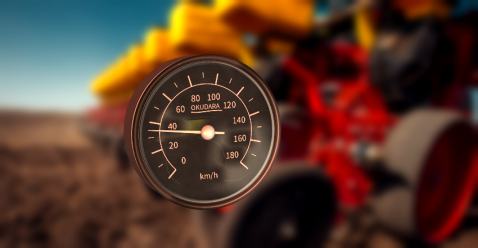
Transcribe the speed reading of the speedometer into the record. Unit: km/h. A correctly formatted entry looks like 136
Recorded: 35
